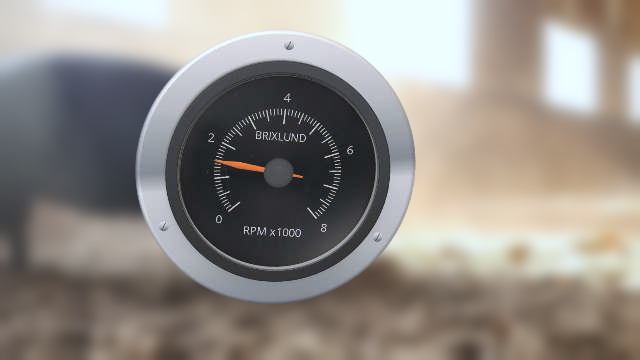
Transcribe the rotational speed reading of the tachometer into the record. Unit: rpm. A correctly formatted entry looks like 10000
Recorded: 1500
